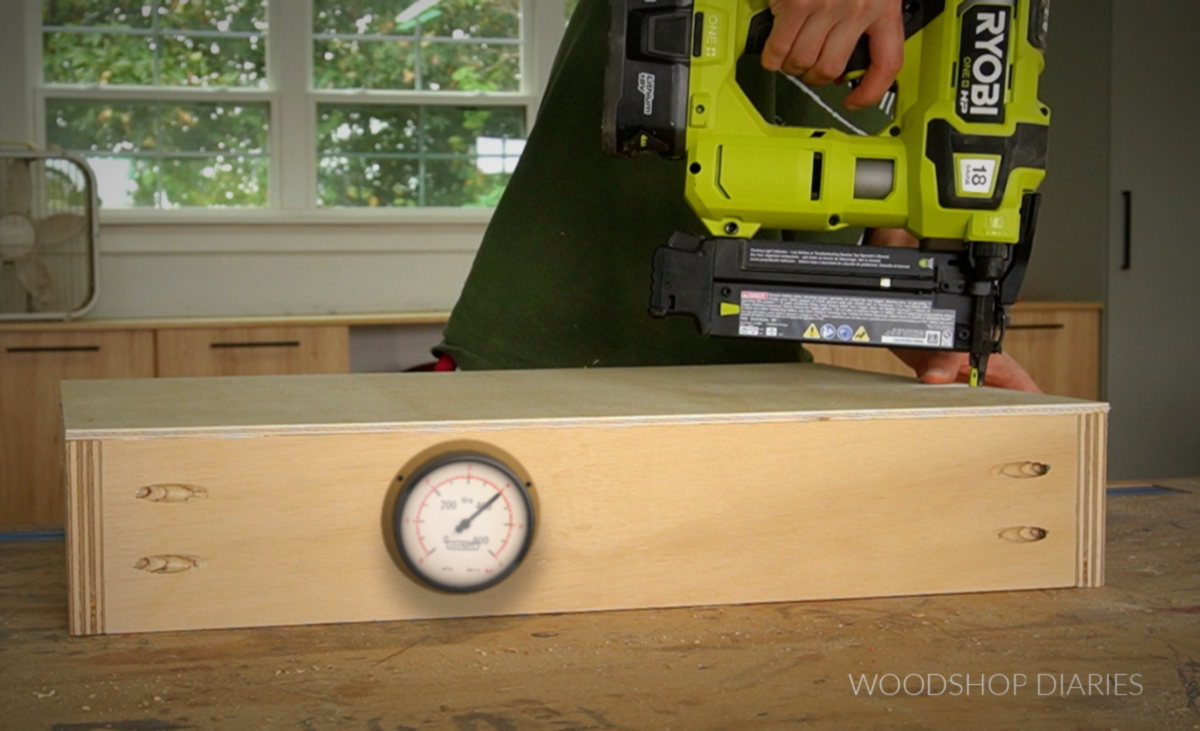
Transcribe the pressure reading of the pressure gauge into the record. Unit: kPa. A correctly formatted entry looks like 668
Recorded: 400
